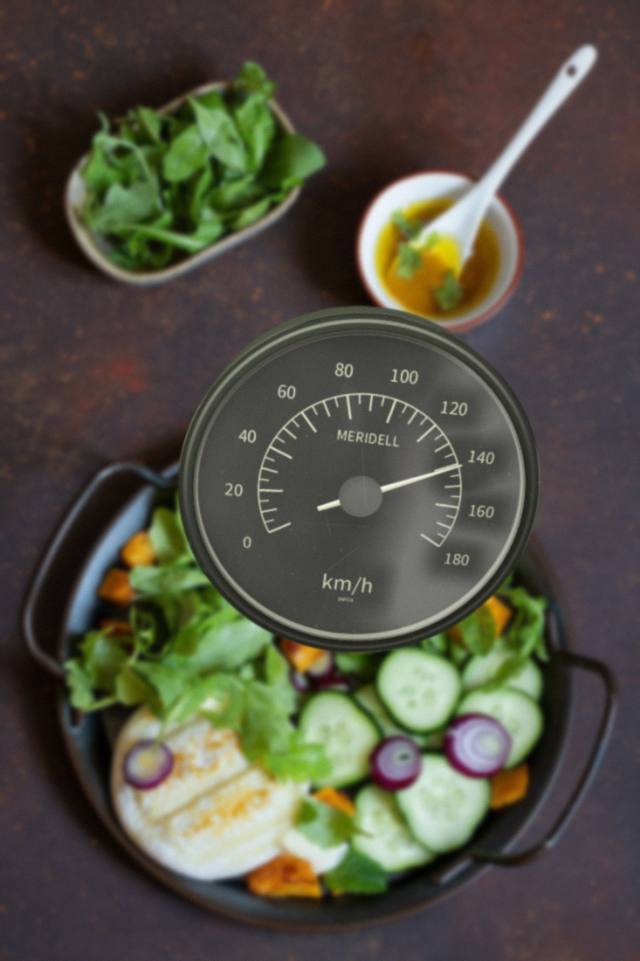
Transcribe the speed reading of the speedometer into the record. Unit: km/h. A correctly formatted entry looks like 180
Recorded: 140
